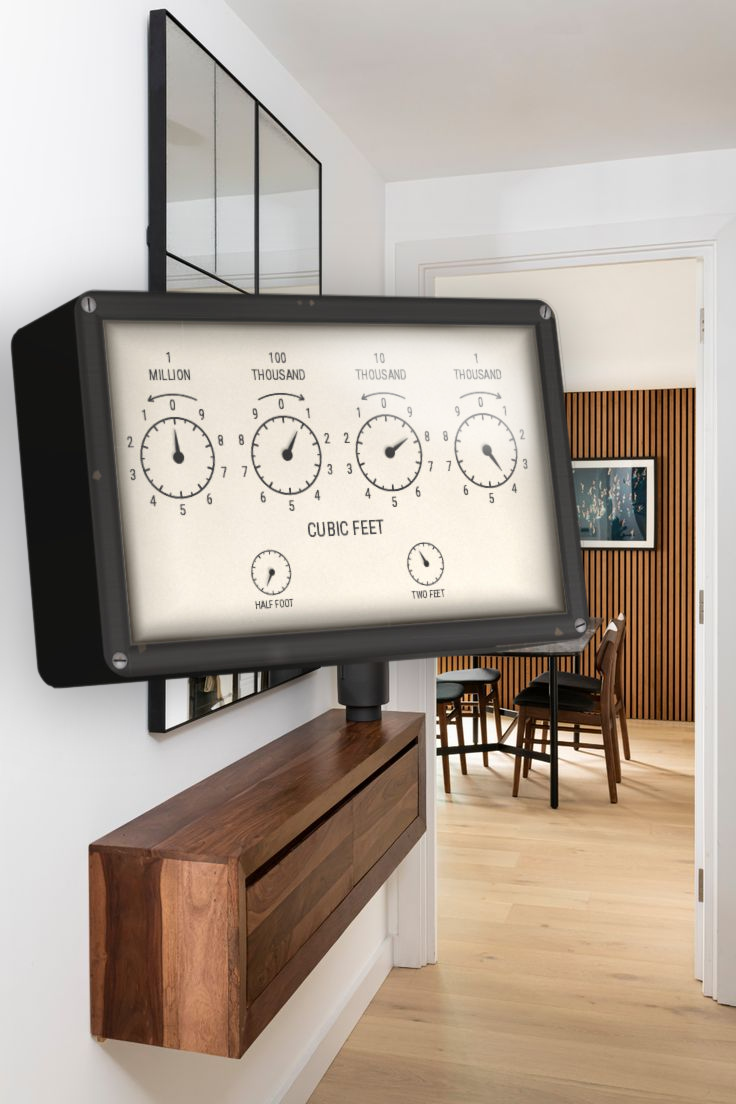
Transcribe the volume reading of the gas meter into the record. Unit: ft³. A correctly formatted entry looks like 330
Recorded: 8400
